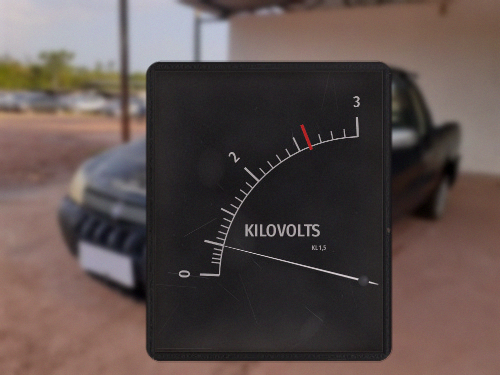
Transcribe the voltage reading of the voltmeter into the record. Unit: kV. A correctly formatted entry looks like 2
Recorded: 1
